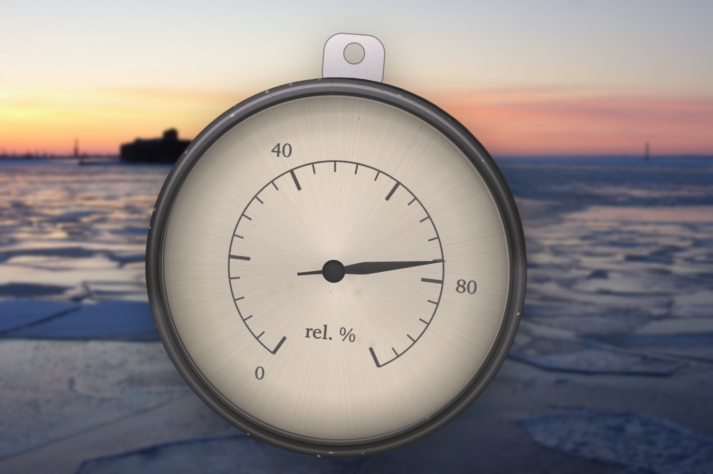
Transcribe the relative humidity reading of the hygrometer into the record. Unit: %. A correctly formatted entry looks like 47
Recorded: 76
